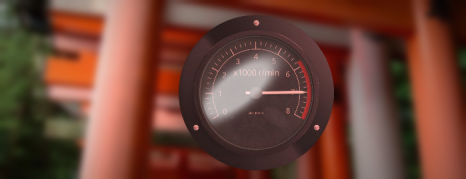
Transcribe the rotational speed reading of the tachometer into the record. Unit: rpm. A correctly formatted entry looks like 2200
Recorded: 7000
